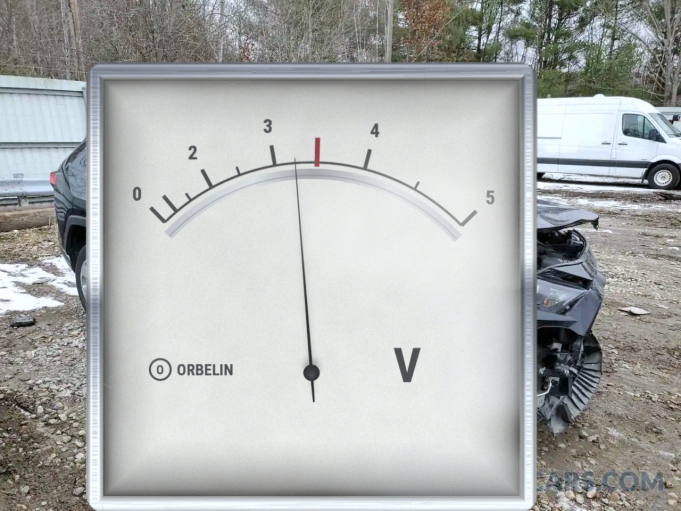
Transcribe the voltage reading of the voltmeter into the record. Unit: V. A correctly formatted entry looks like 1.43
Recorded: 3.25
